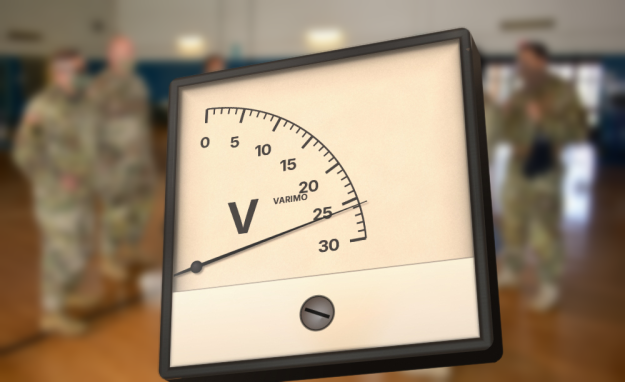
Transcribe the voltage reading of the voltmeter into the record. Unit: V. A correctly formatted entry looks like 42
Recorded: 26
